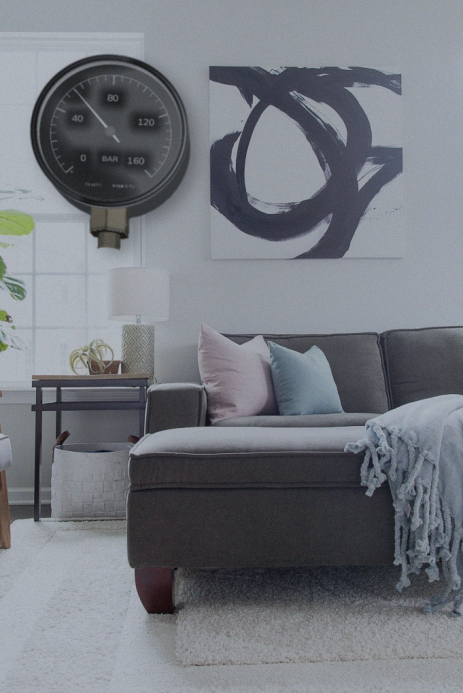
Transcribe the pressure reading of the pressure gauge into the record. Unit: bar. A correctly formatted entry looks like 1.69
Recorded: 55
